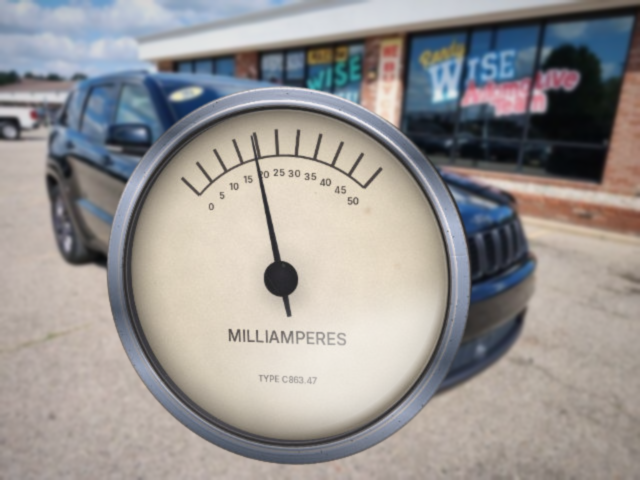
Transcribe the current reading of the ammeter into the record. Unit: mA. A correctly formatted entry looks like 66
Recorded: 20
